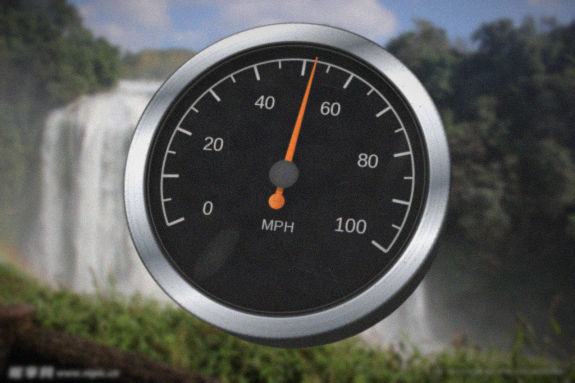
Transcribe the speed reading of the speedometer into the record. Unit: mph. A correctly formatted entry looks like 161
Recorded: 52.5
